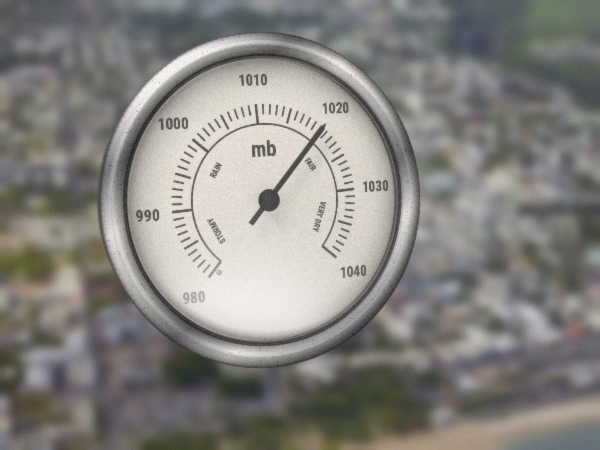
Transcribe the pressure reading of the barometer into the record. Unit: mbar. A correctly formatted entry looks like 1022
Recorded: 1020
